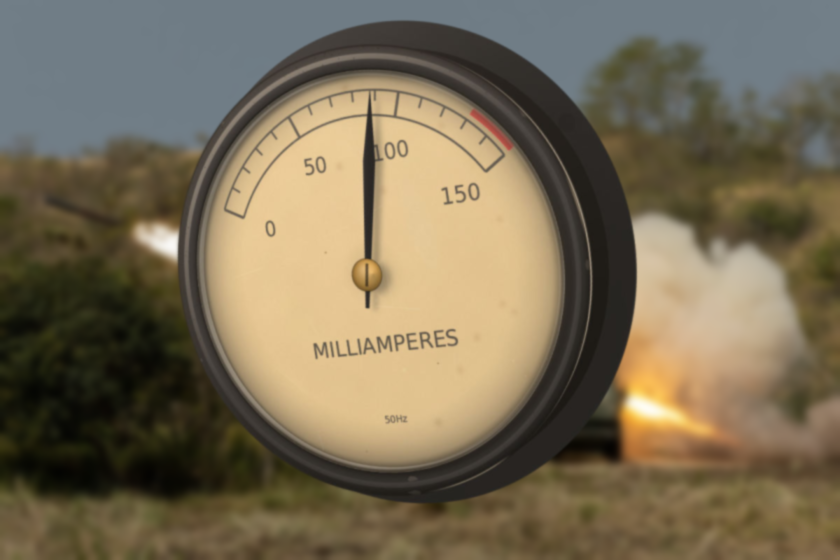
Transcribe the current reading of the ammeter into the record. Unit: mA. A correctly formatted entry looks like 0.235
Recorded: 90
